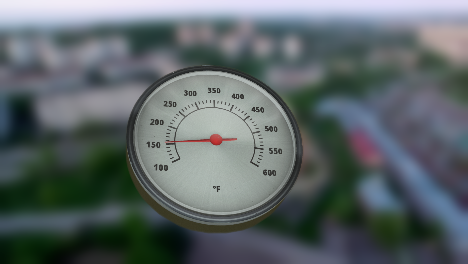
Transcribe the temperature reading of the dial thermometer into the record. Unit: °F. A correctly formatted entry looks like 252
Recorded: 150
